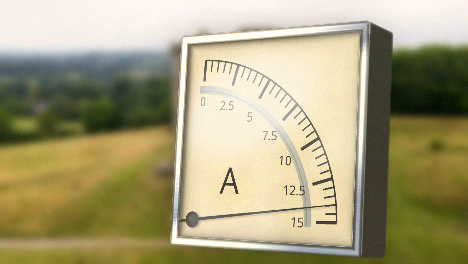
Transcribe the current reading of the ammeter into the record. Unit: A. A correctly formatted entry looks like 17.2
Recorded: 14
